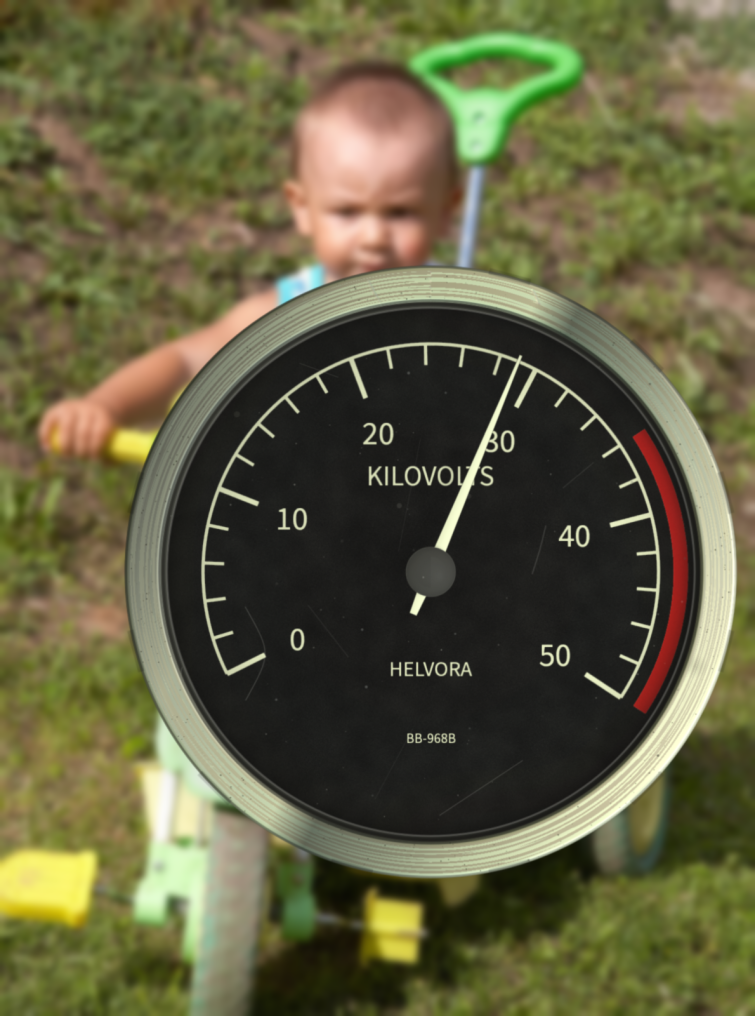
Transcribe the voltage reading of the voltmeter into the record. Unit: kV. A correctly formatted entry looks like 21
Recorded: 29
